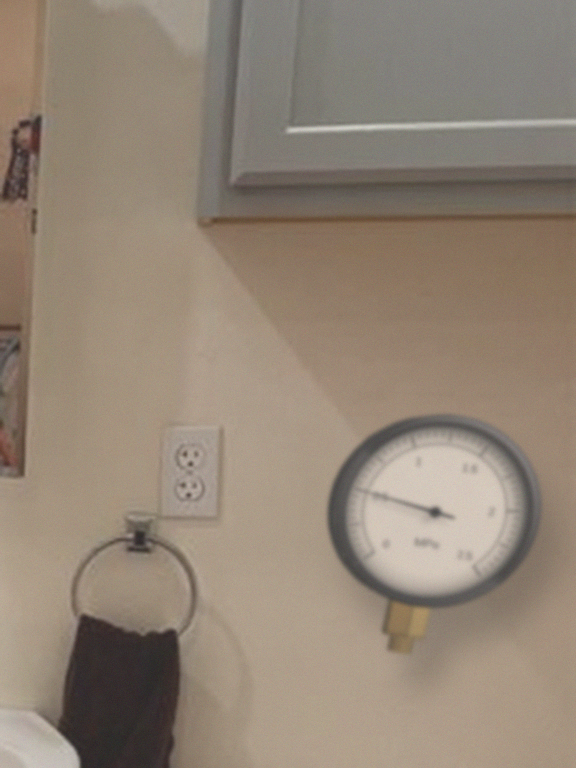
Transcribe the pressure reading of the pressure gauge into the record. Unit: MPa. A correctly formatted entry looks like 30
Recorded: 0.5
